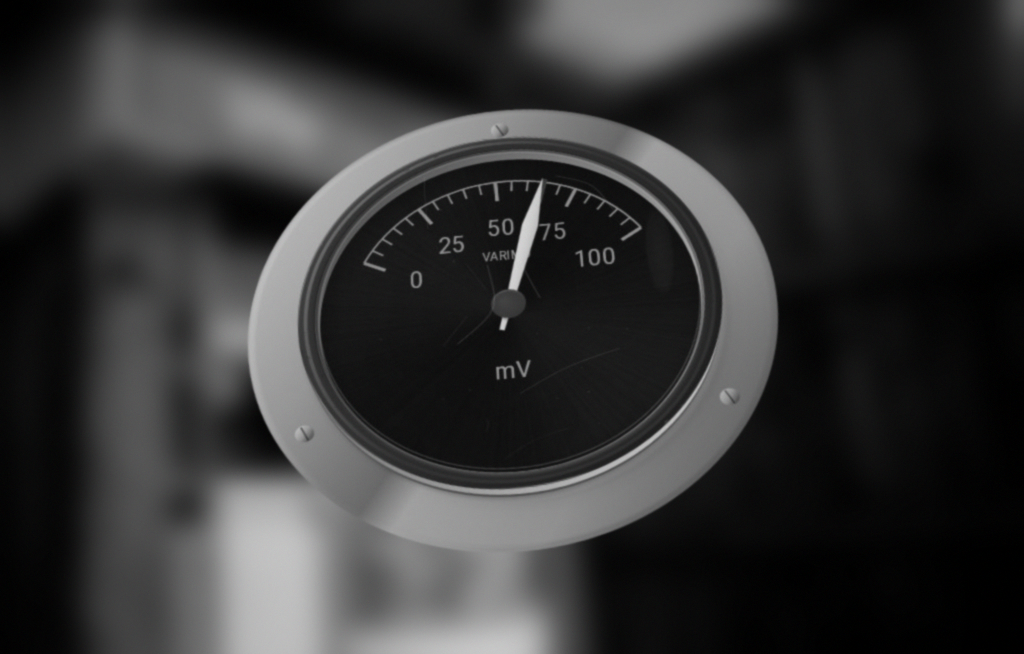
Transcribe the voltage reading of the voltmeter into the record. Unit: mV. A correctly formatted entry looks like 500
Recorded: 65
